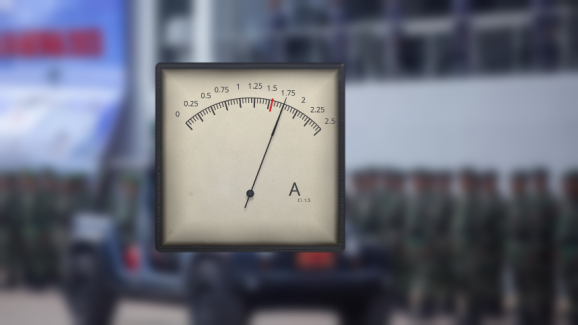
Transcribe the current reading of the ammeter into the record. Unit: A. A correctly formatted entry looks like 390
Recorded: 1.75
